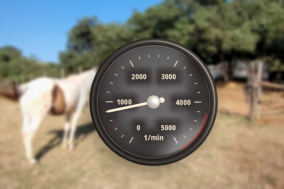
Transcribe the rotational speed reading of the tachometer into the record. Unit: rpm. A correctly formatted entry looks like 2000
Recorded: 800
